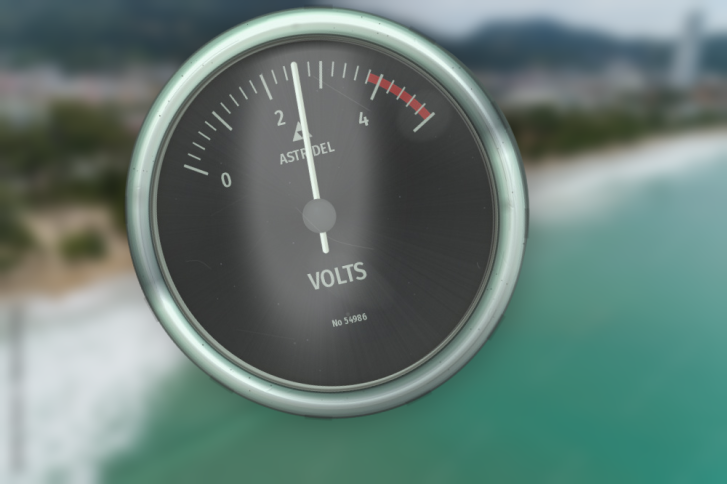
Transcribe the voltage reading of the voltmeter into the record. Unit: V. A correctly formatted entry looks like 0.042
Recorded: 2.6
